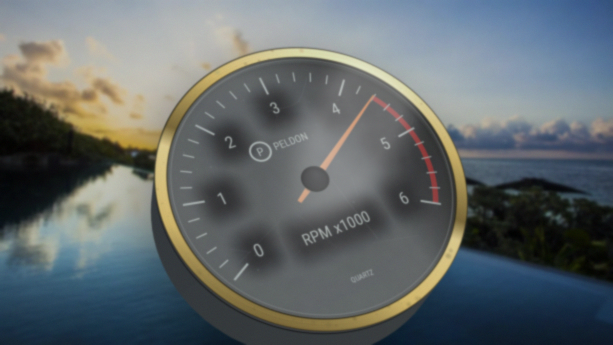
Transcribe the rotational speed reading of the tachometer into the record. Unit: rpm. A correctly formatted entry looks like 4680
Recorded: 4400
